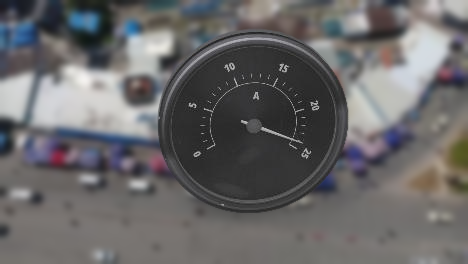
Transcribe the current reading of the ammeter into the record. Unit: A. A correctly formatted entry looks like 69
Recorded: 24
